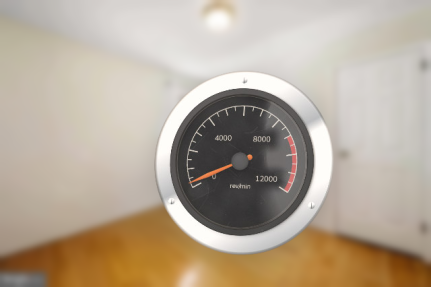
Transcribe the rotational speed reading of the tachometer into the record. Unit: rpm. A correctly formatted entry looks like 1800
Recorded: 250
